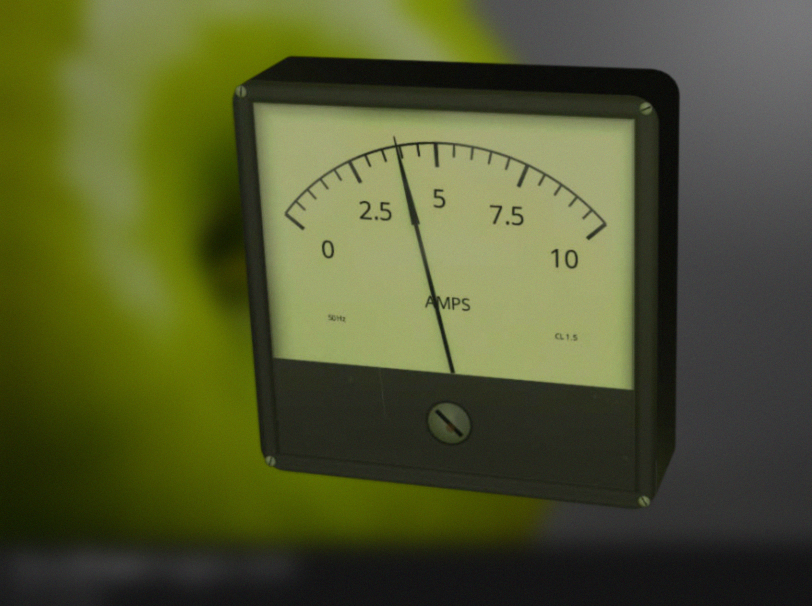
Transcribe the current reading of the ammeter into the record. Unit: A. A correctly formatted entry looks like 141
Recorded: 4
